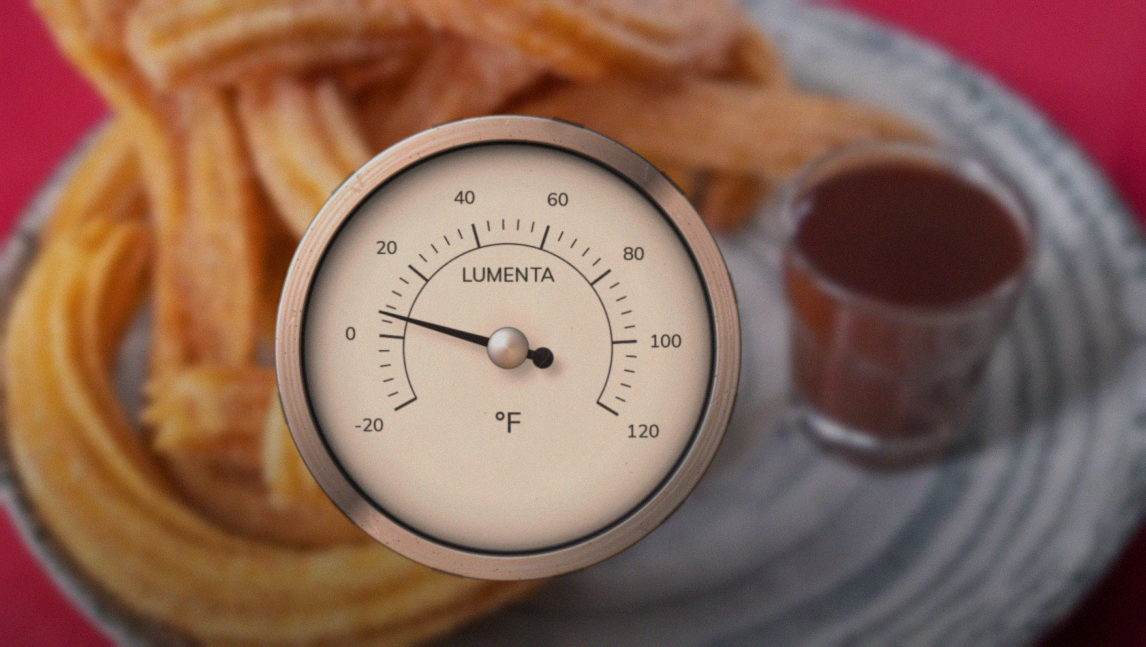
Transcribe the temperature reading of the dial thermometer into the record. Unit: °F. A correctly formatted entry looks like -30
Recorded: 6
